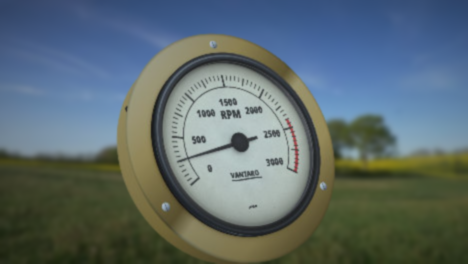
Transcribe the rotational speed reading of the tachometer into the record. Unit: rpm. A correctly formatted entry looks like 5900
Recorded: 250
